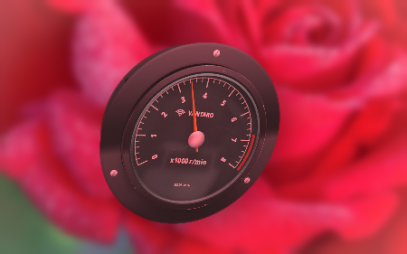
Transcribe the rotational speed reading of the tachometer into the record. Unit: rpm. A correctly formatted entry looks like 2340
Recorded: 3400
